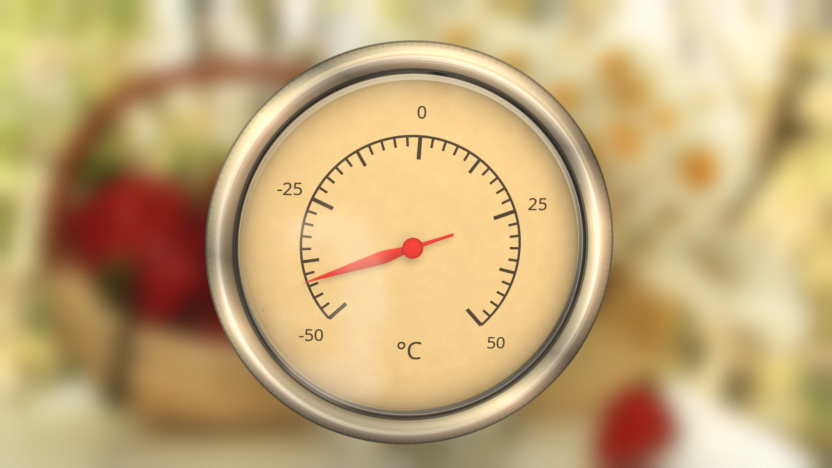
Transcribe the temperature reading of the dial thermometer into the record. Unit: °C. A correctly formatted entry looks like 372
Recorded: -41.25
